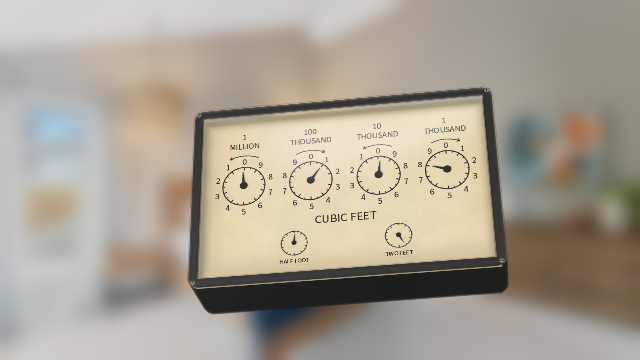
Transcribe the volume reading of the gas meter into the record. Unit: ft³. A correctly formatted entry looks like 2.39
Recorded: 9800
